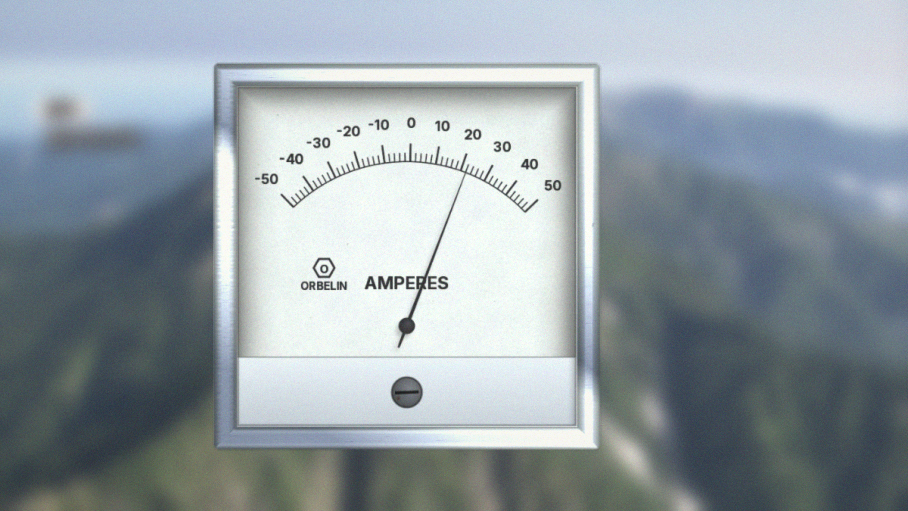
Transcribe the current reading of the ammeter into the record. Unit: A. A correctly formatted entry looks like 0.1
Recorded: 22
